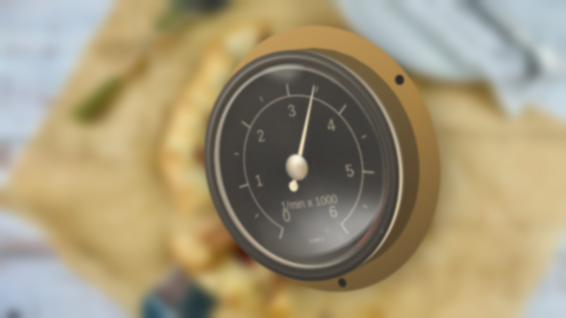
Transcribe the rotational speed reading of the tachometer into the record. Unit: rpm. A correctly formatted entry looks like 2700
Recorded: 3500
